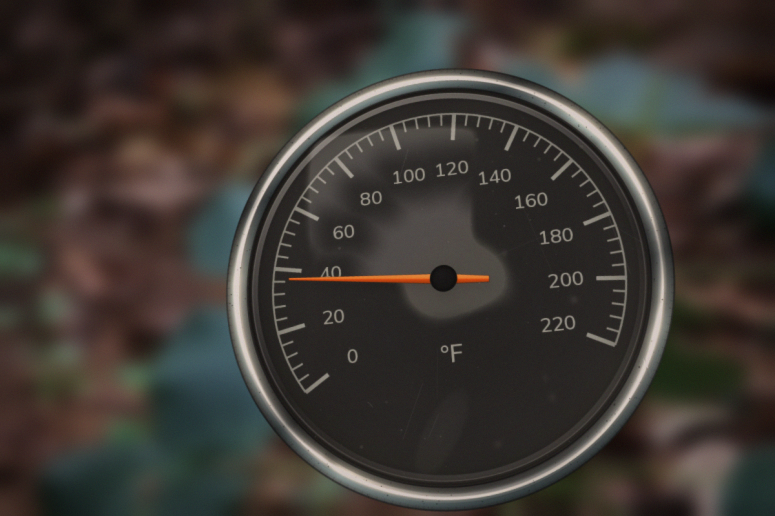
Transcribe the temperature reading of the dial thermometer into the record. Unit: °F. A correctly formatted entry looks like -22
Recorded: 36
